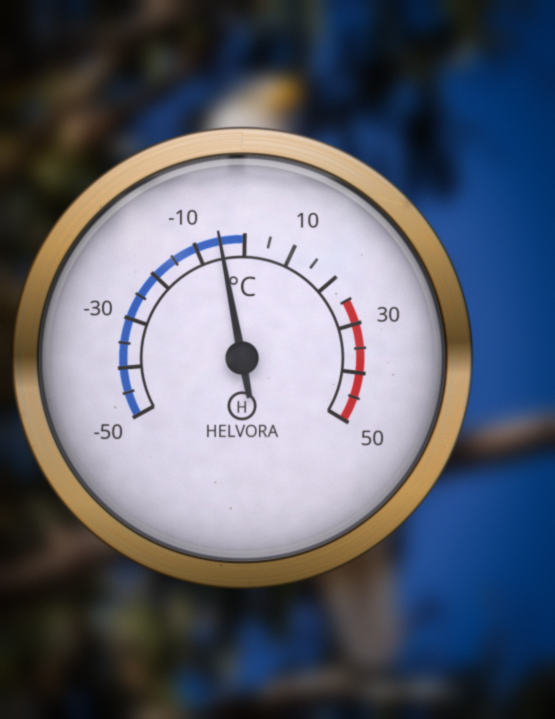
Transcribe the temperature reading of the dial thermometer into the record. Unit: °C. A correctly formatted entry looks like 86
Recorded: -5
